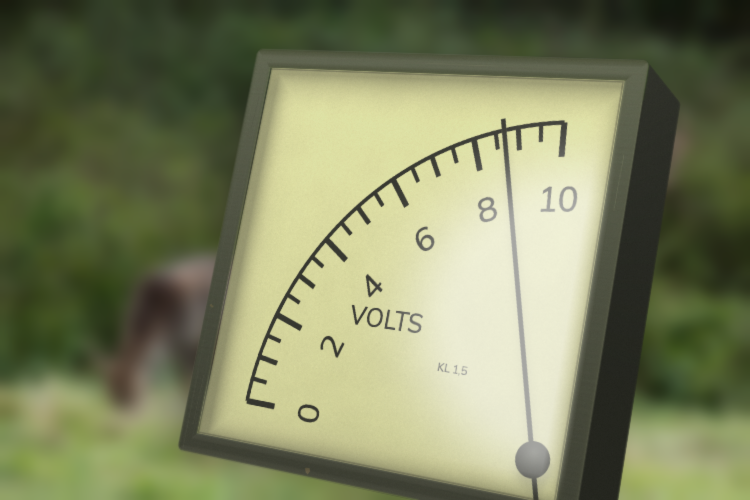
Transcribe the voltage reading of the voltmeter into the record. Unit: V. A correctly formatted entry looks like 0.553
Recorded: 8.75
